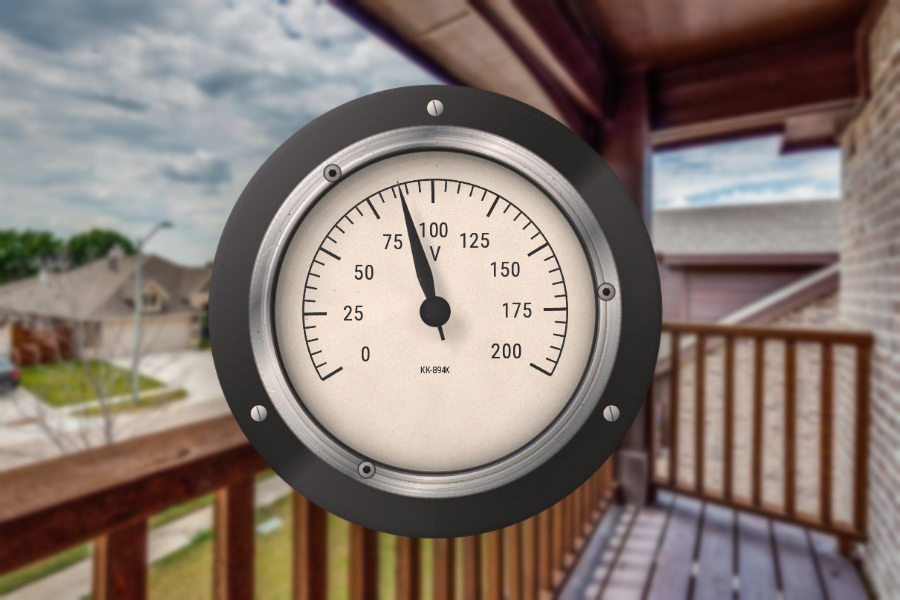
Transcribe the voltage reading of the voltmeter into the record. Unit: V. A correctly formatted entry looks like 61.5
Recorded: 87.5
